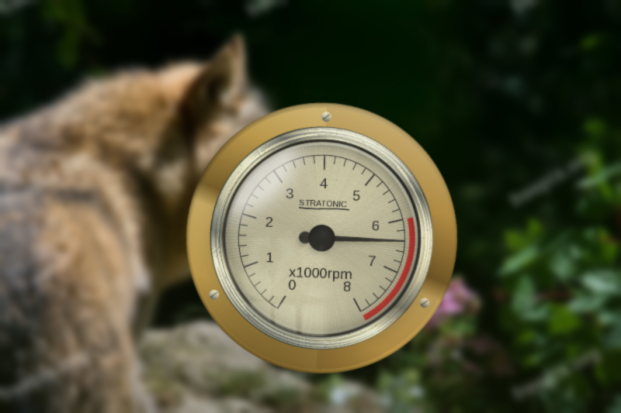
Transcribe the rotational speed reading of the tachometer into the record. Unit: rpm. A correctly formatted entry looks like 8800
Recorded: 6400
